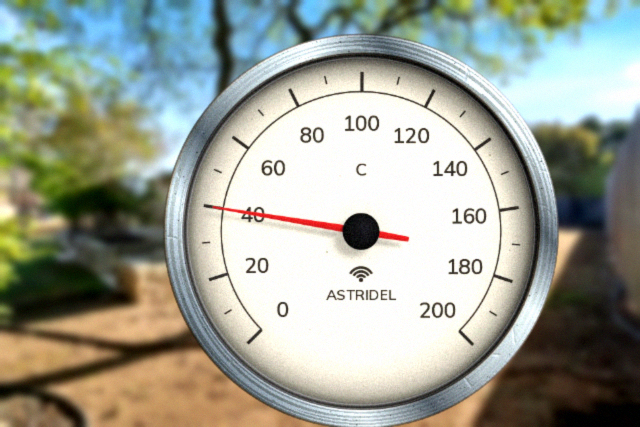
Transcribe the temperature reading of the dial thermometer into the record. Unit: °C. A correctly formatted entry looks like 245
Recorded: 40
